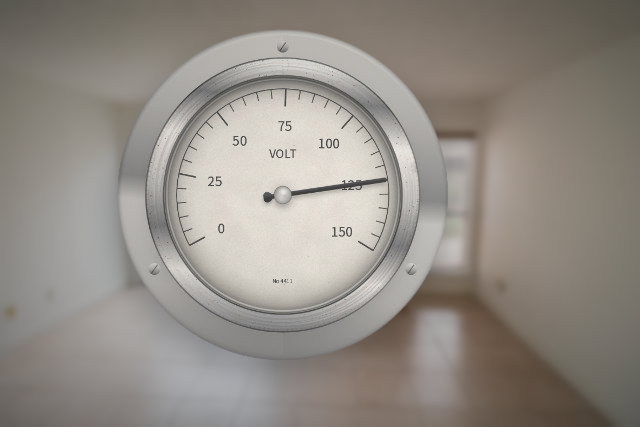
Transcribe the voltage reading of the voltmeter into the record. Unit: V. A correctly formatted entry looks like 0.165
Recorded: 125
